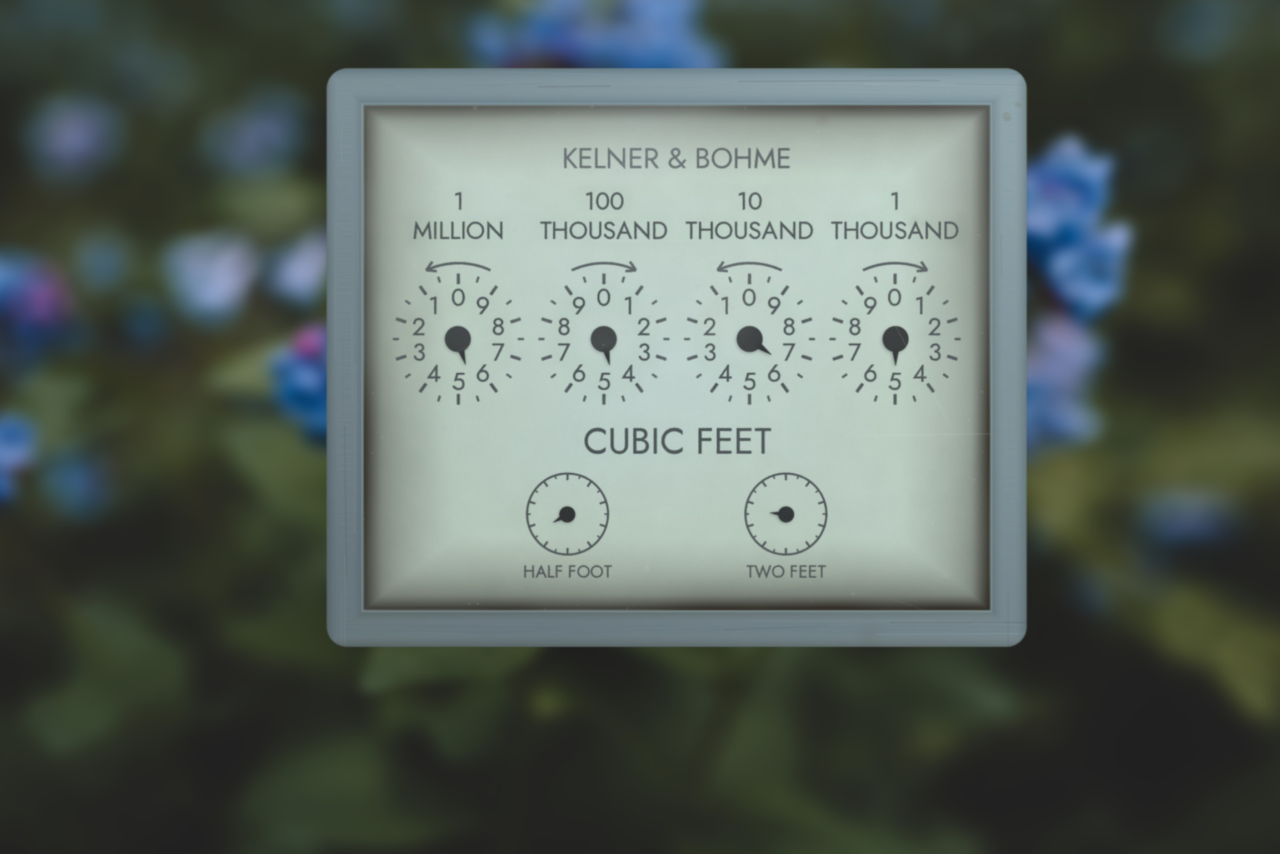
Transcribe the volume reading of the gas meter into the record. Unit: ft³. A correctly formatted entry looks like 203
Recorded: 546500
